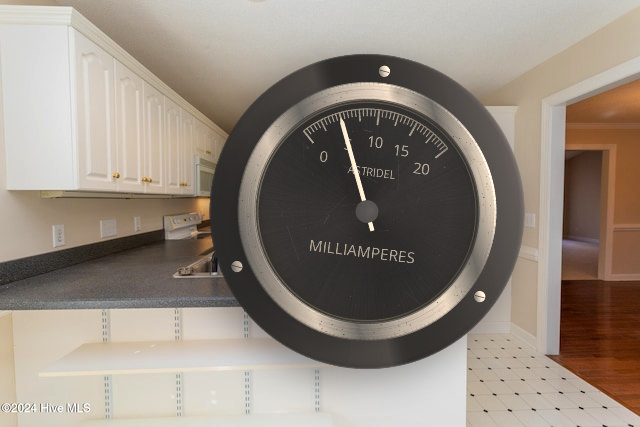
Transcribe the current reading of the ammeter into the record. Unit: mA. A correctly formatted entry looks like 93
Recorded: 5
